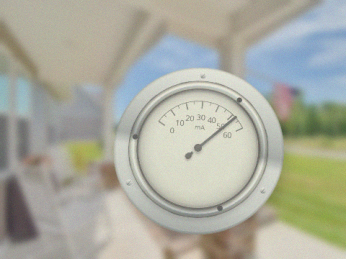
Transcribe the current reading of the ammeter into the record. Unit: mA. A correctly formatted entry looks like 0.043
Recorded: 52.5
